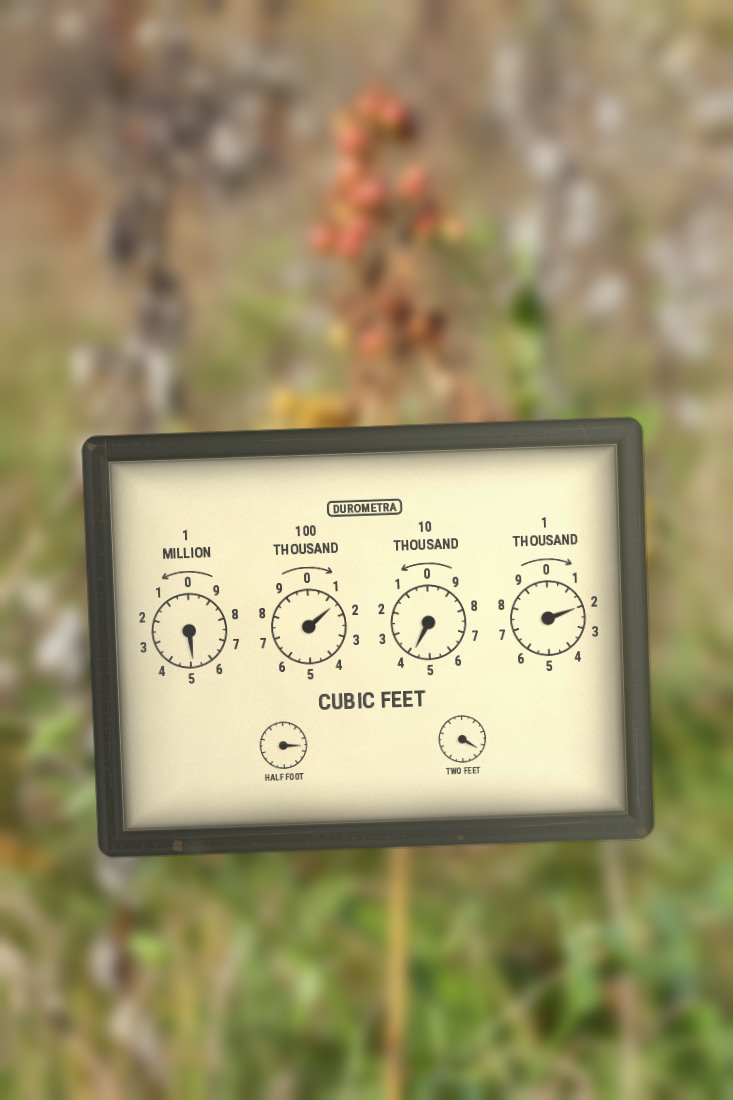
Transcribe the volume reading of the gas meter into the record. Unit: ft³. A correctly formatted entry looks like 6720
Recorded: 514200
